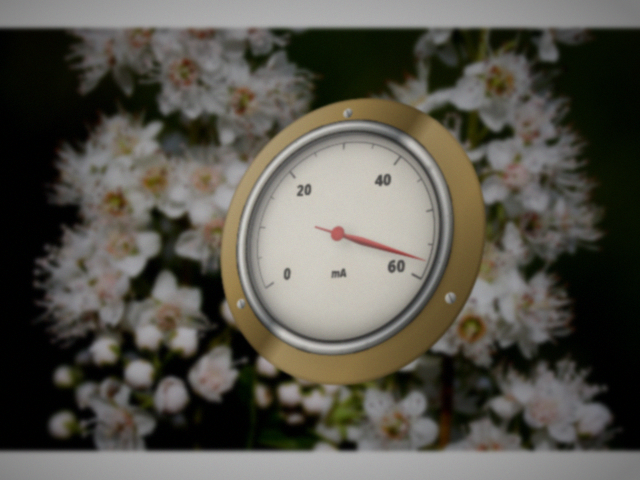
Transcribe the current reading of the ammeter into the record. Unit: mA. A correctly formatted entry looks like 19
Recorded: 57.5
